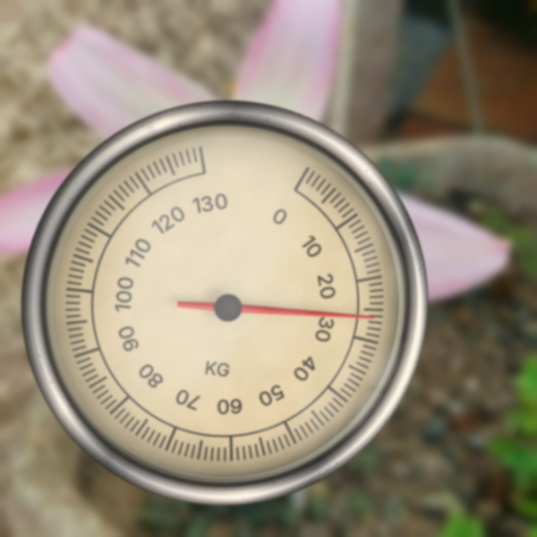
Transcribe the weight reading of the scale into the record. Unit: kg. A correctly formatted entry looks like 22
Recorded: 26
